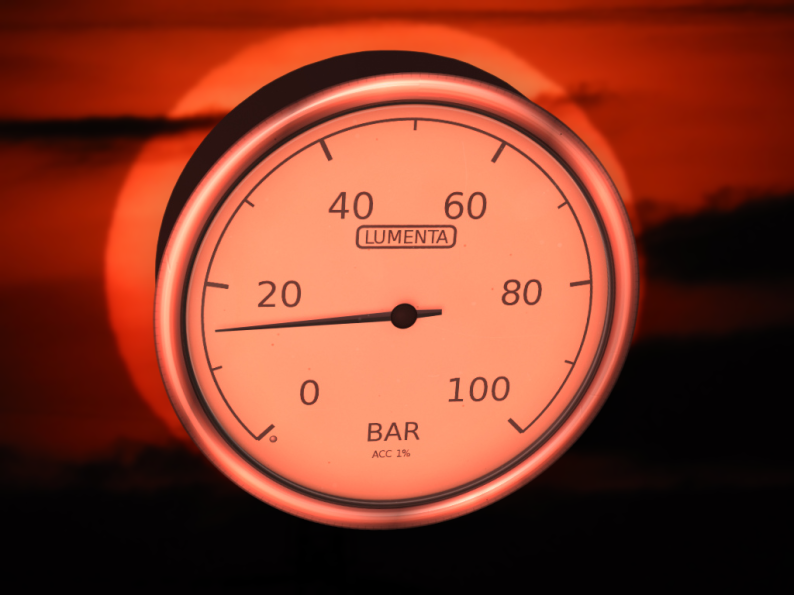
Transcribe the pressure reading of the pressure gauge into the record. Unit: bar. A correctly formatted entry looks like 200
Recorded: 15
